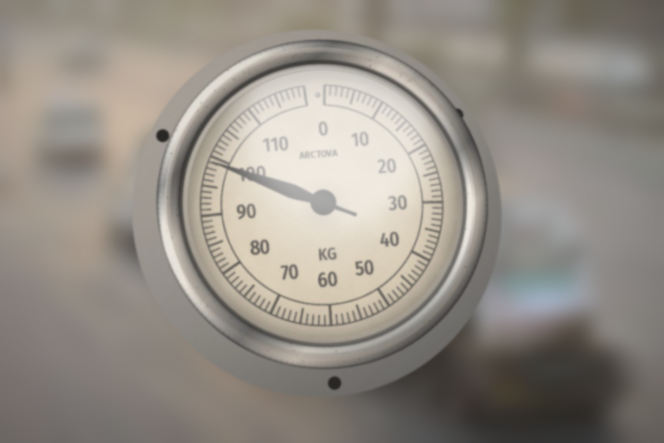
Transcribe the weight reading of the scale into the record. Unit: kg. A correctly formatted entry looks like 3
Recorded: 99
